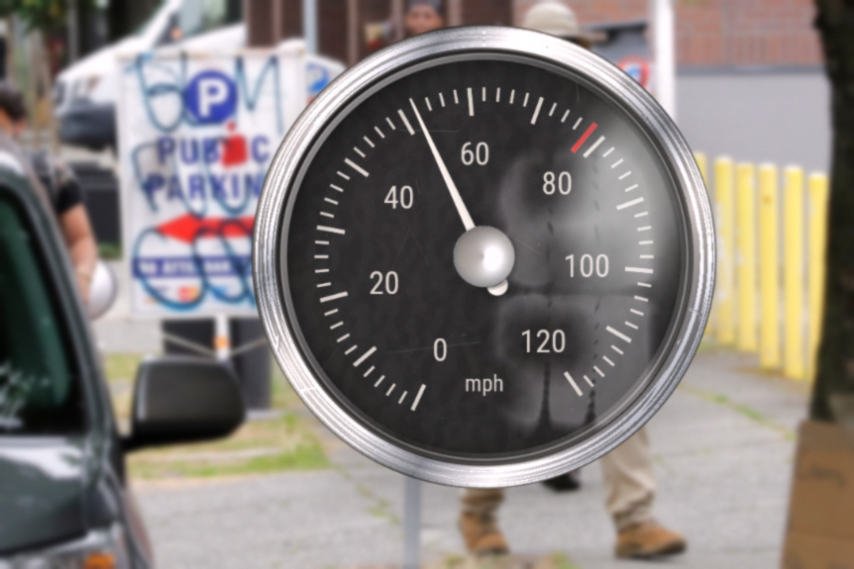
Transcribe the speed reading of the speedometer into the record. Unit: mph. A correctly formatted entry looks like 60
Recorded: 52
